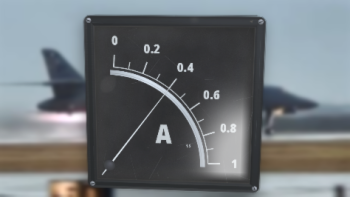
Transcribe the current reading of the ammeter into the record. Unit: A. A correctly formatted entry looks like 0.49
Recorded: 0.4
